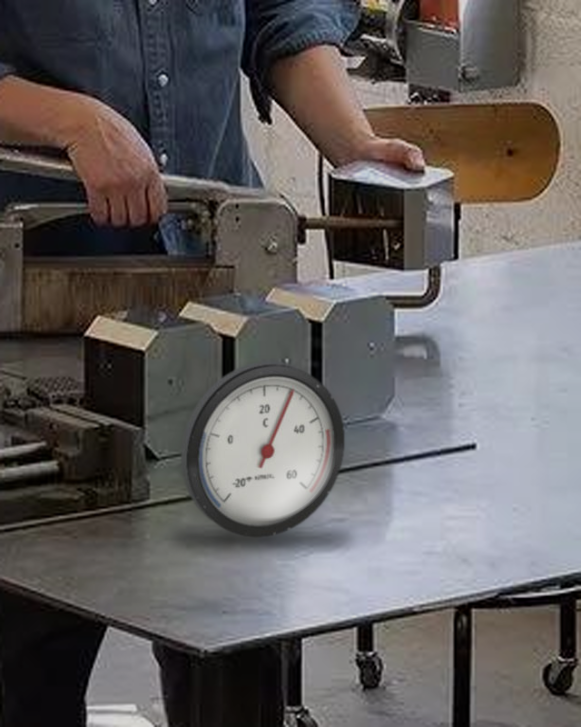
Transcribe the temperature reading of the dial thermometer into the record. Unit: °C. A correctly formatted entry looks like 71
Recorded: 28
